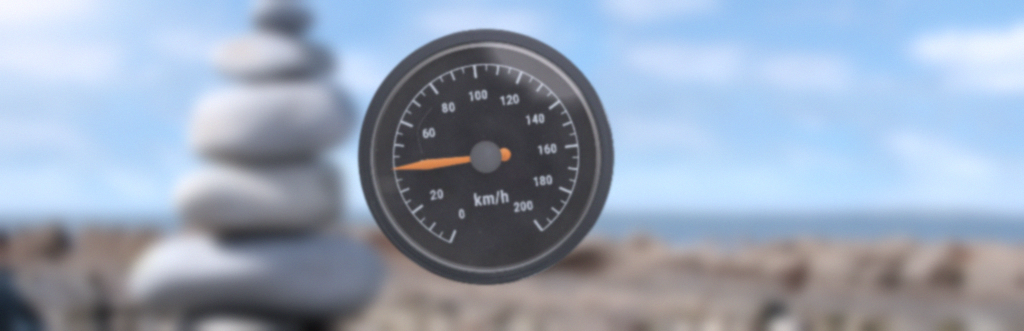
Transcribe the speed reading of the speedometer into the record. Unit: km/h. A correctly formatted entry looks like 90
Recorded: 40
